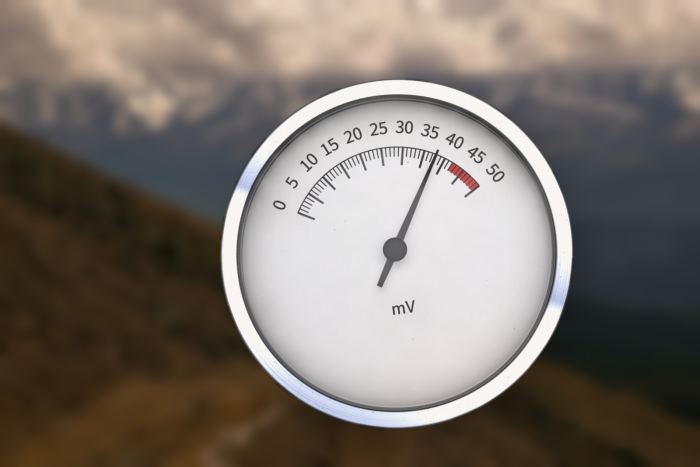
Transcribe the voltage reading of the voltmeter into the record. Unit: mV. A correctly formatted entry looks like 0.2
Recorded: 38
